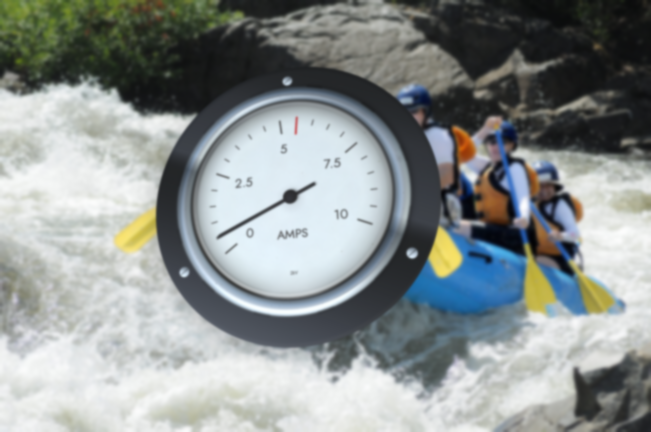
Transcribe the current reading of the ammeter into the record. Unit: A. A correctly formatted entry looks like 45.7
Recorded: 0.5
